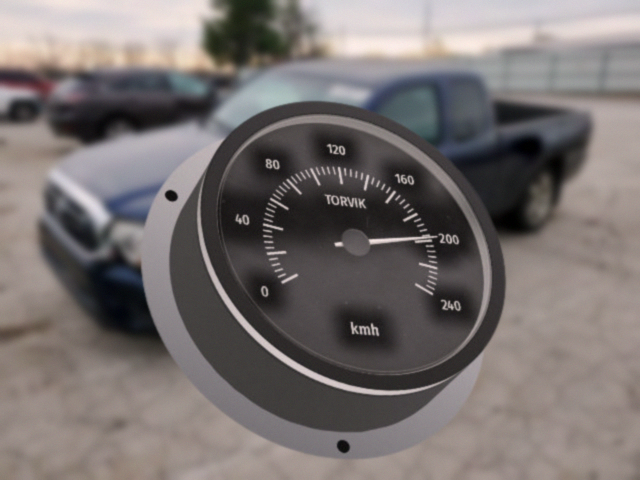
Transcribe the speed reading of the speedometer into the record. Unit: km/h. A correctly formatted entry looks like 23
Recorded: 200
